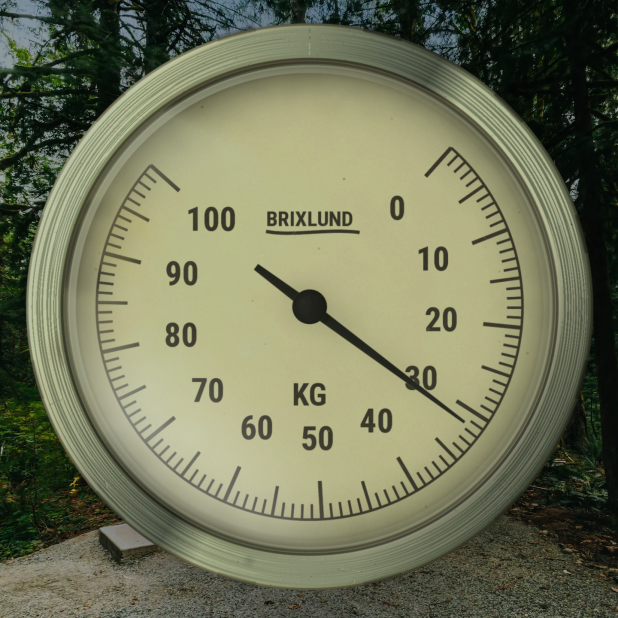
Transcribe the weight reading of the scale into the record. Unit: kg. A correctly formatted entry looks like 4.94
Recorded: 31.5
